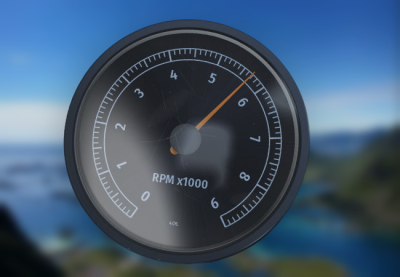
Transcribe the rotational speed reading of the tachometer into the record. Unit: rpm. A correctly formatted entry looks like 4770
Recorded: 5700
